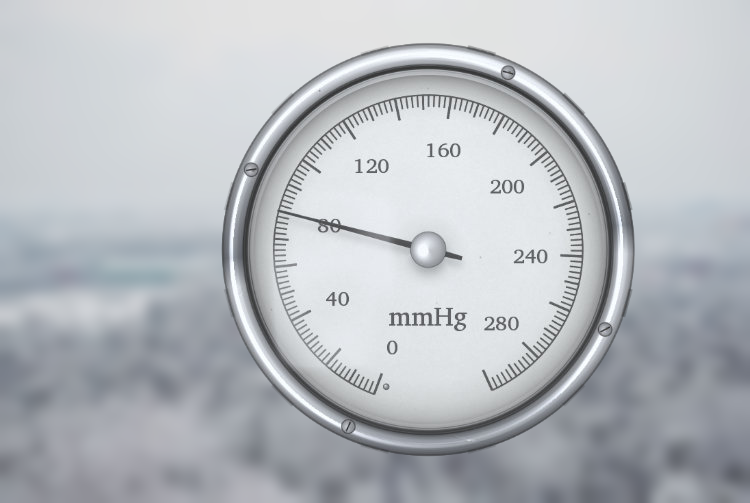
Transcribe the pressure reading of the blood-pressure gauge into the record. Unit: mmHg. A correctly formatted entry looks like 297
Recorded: 80
